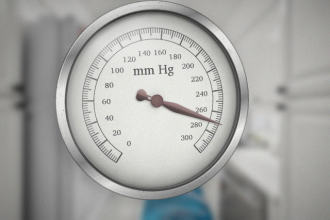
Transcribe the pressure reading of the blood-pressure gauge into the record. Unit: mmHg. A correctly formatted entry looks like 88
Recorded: 270
